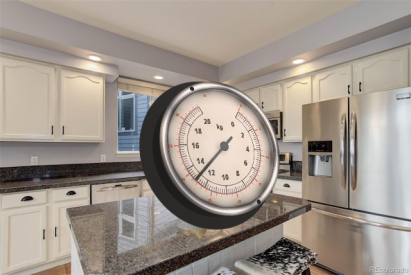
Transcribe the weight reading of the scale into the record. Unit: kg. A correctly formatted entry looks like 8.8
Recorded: 13
